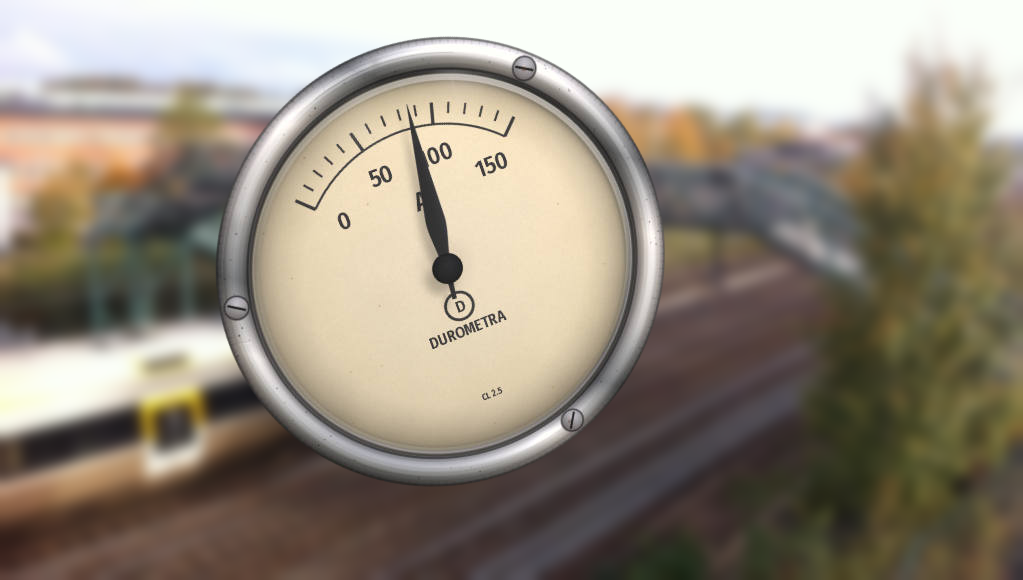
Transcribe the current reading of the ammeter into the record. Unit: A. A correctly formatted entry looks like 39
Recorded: 85
